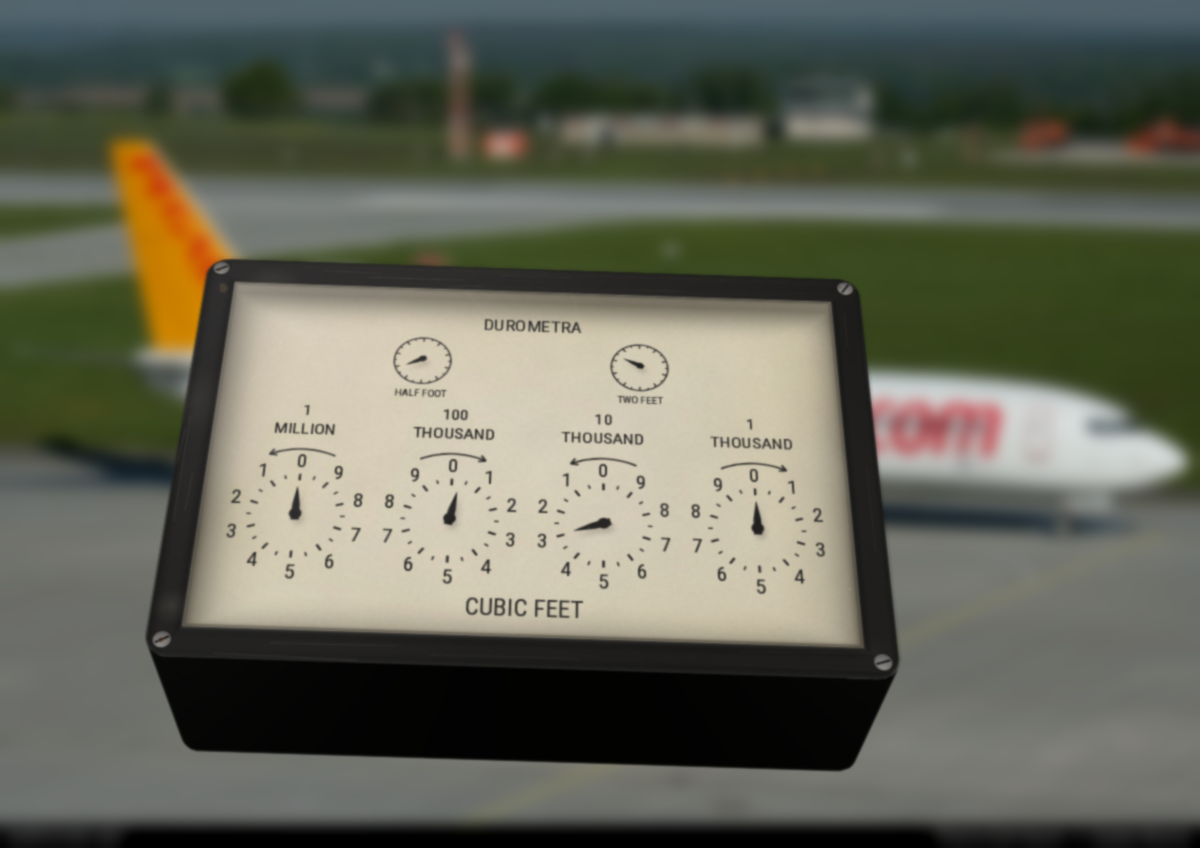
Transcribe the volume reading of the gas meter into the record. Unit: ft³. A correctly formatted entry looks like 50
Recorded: 3000
